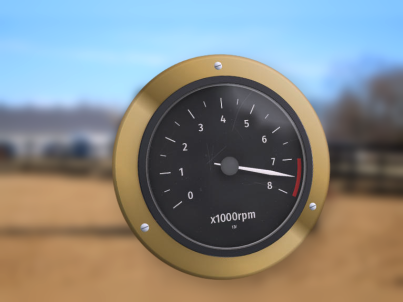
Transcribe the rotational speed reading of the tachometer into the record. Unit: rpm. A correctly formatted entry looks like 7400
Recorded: 7500
